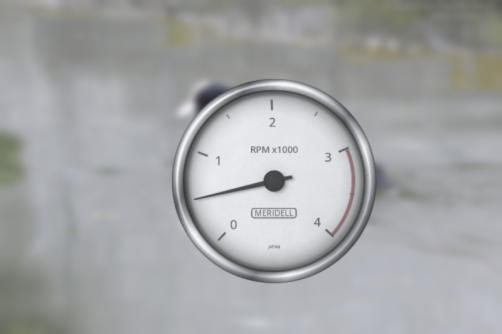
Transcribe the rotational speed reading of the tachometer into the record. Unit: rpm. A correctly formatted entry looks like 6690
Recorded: 500
